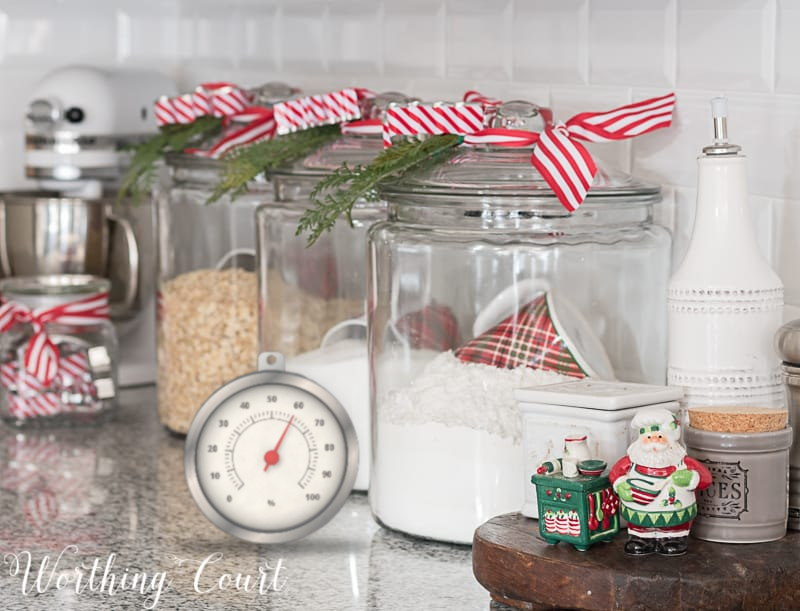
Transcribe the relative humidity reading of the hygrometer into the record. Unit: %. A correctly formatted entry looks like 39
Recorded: 60
